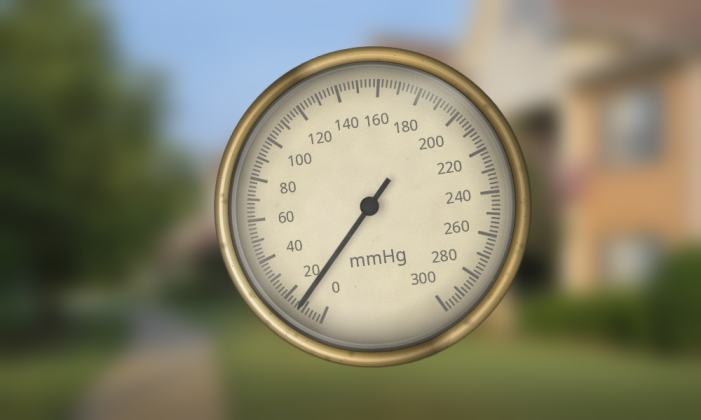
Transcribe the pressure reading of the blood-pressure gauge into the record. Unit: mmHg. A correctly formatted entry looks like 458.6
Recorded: 12
